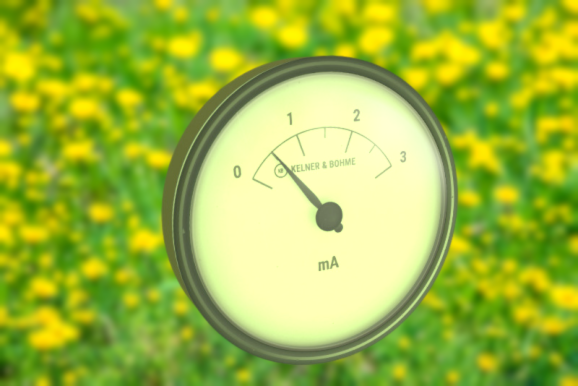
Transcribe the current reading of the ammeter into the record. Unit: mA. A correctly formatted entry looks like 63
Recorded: 0.5
